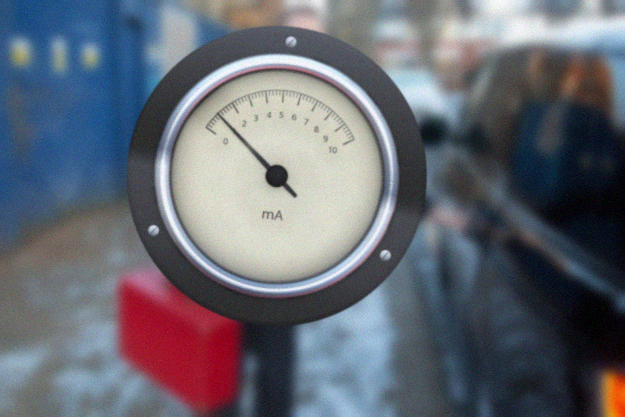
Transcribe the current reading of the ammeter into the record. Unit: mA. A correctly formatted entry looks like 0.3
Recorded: 1
